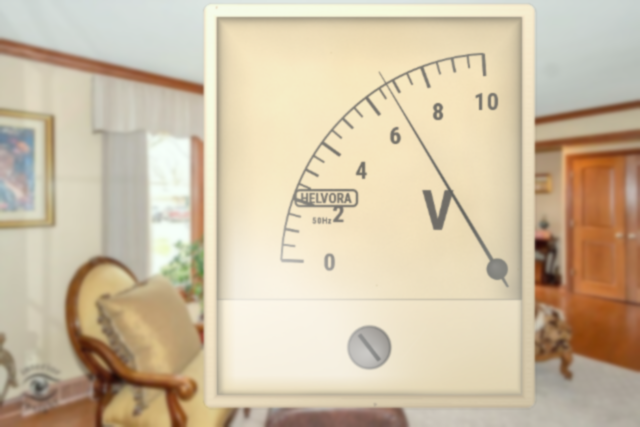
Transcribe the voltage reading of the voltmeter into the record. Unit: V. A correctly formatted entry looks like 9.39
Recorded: 6.75
